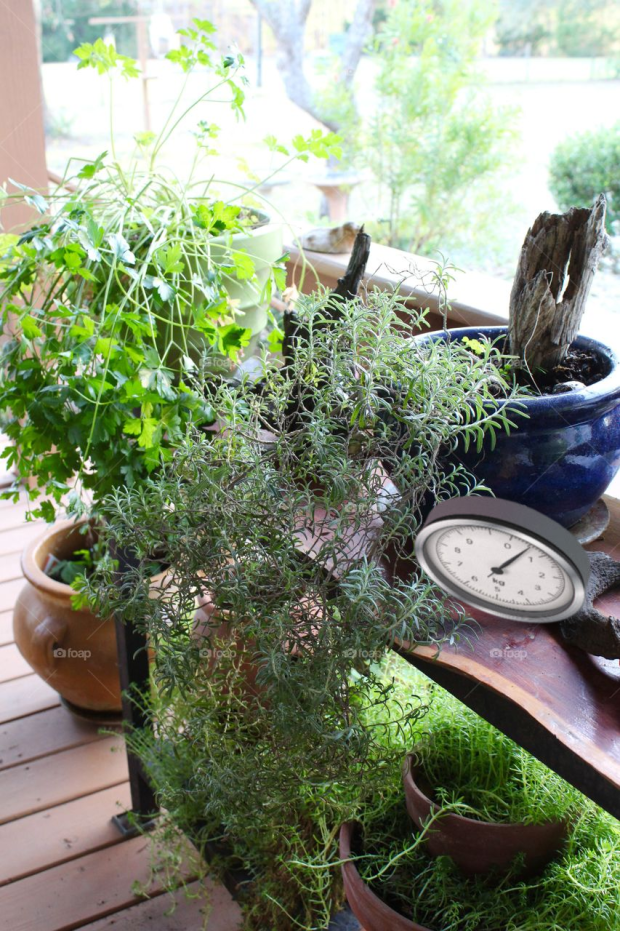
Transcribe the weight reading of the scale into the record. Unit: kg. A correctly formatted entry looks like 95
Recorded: 0.5
